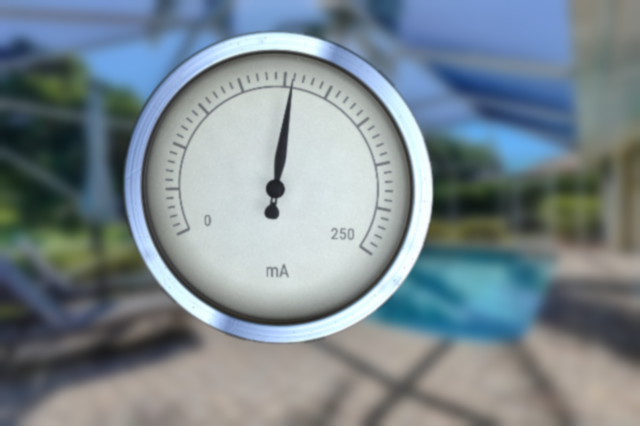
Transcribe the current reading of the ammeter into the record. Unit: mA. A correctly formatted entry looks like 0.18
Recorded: 130
